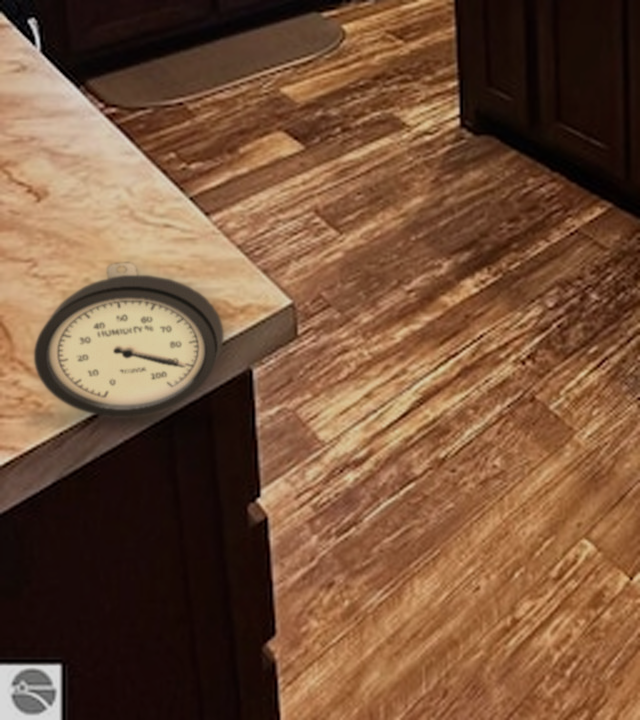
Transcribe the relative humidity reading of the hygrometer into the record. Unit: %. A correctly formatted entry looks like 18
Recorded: 90
